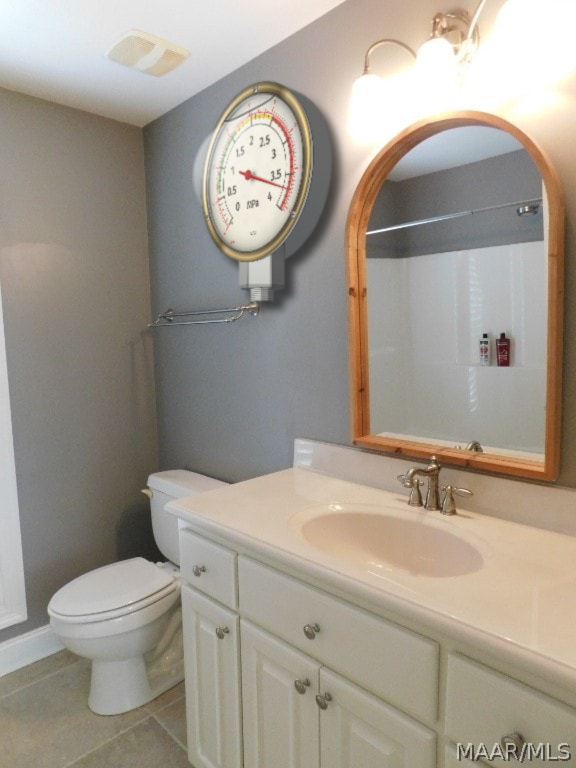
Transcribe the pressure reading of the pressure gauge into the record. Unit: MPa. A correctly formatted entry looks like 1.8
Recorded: 3.7
